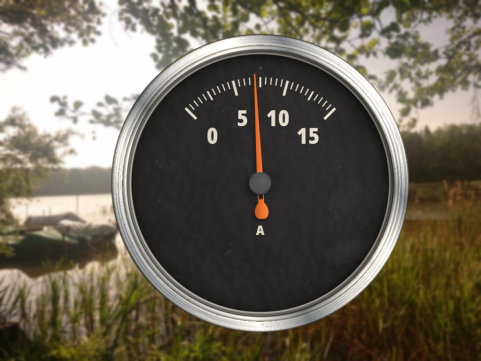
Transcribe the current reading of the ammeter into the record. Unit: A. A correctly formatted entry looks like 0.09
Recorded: 7
